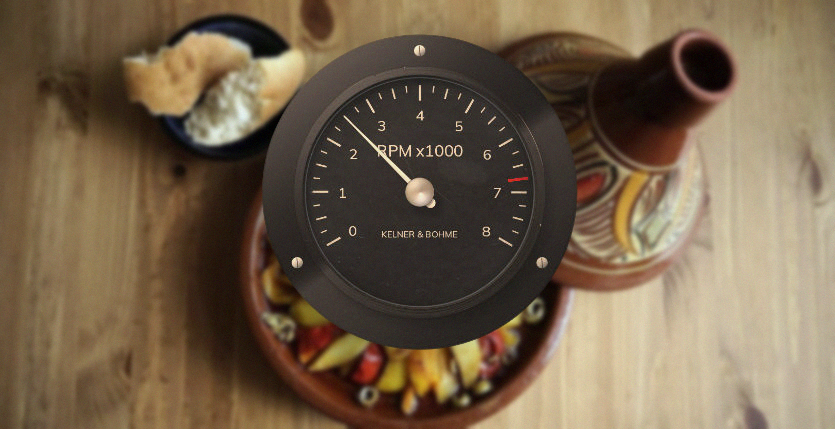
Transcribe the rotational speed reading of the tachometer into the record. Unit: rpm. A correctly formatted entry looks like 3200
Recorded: 2500
